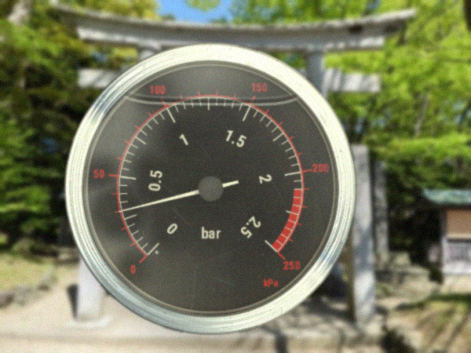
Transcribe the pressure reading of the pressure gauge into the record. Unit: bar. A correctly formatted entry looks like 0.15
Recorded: 0.3
